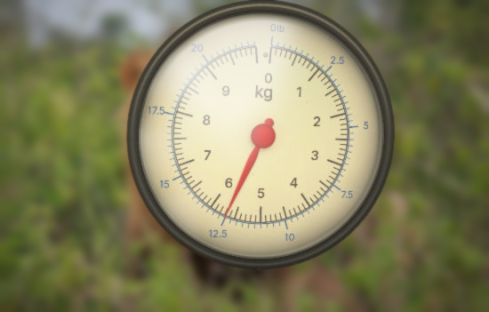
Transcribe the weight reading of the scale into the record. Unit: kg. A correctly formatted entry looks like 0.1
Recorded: 5.7
